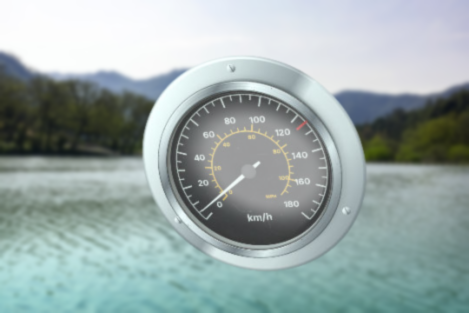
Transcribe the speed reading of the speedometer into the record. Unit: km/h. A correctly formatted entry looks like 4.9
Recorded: 5
